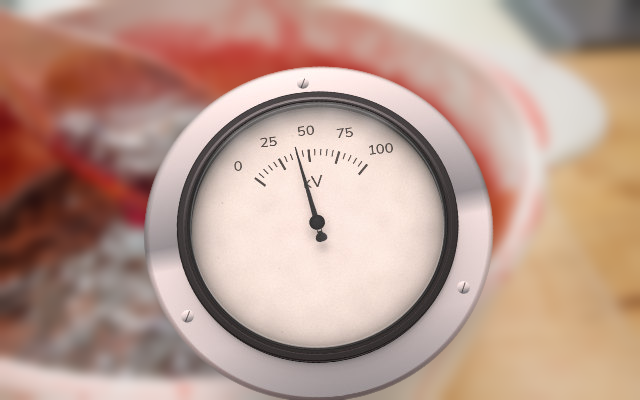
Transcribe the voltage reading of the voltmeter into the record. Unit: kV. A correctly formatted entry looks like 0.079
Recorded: 40
